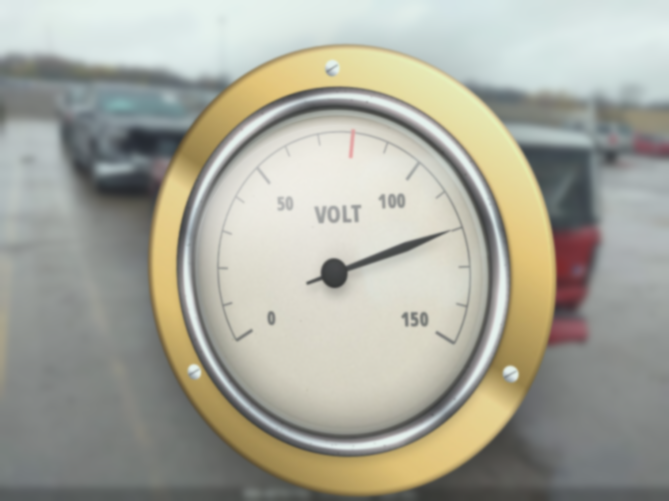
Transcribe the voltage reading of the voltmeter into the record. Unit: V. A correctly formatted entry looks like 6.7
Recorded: 120
